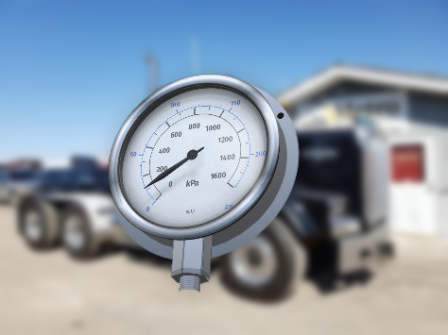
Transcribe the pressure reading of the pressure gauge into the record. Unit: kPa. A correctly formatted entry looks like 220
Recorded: 100
